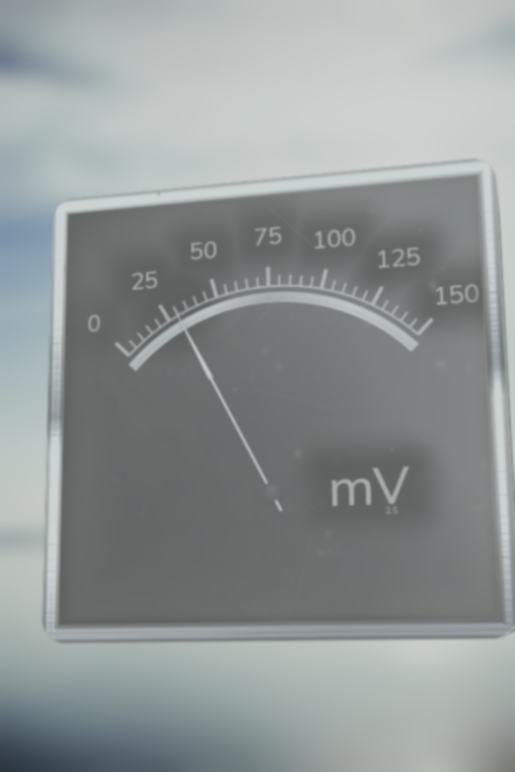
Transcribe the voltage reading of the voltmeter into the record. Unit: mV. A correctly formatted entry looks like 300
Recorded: 30
